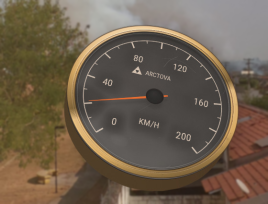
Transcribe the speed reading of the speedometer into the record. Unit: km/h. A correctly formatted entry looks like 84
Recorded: 20
